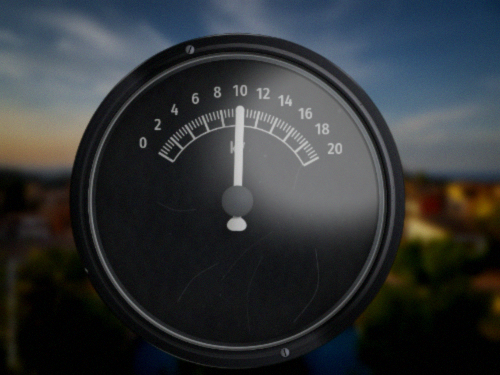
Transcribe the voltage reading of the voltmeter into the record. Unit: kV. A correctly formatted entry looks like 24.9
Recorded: 10
